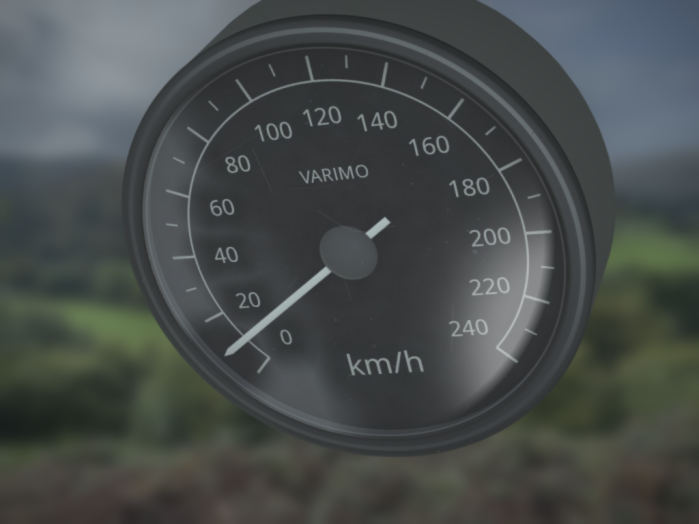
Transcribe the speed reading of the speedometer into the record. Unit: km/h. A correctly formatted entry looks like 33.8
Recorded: 10
